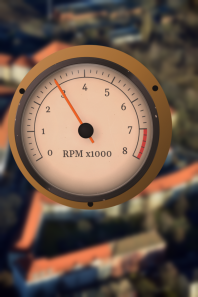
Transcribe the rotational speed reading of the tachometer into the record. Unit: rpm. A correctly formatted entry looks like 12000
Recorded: 3000
